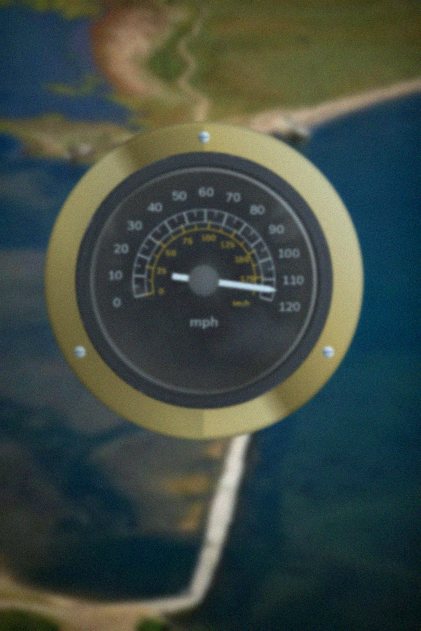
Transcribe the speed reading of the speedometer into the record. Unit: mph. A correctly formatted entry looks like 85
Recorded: 115
